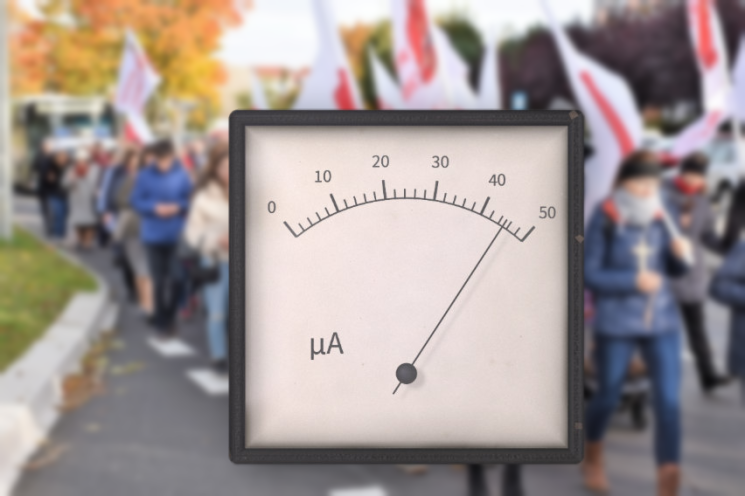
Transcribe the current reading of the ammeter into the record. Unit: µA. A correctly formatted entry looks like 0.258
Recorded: 45
